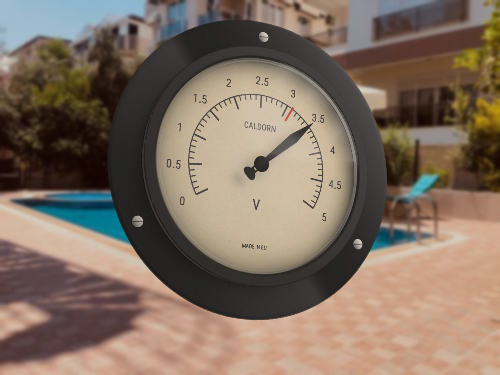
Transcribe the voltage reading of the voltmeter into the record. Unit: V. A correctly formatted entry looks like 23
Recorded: 3.5
